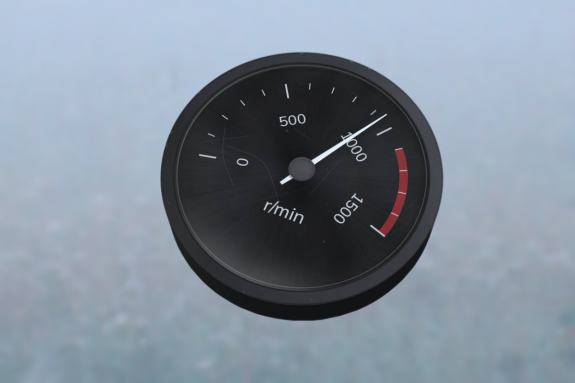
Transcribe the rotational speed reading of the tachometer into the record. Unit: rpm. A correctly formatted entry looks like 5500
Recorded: 950
